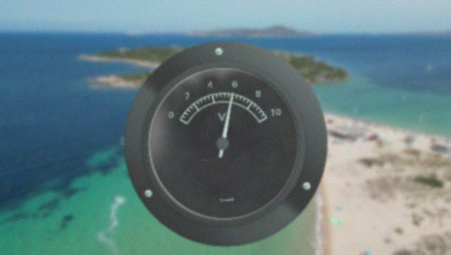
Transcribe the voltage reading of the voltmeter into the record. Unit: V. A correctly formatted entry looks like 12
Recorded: 6
